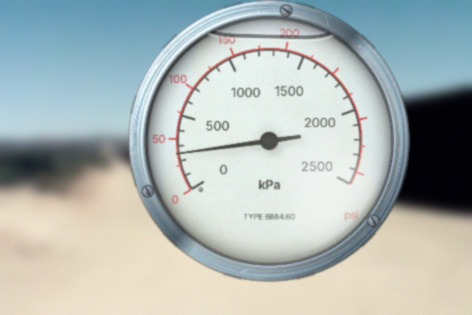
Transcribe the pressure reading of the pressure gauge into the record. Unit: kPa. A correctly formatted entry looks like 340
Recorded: 250
